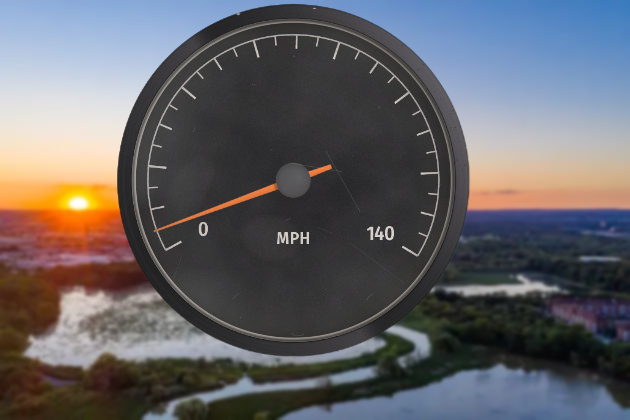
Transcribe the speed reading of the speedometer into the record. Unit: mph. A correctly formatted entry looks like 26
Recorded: 5
